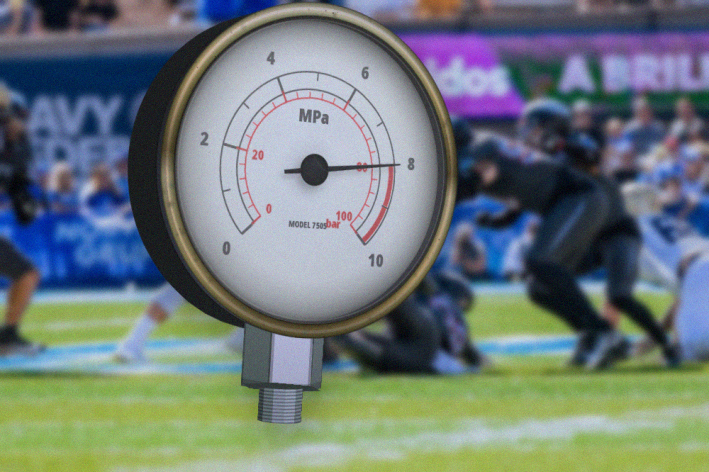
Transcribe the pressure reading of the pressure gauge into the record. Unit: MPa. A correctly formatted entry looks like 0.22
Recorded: 8
